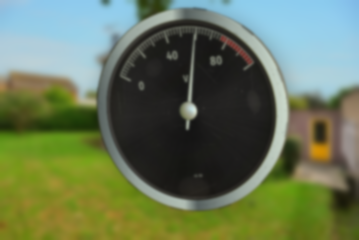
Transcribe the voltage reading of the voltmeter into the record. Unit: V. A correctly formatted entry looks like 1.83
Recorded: 60
